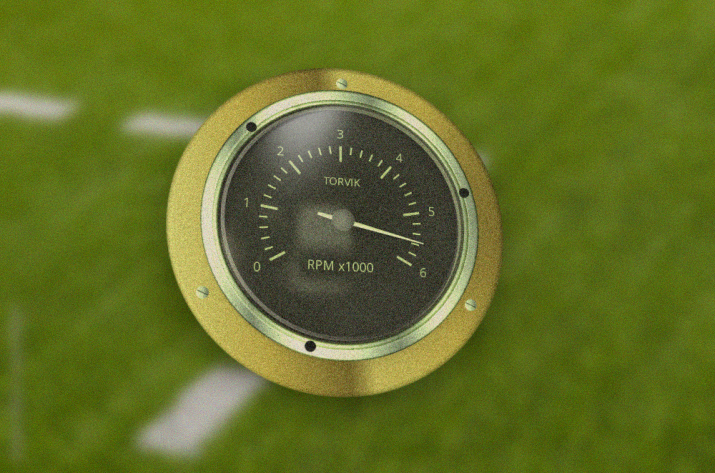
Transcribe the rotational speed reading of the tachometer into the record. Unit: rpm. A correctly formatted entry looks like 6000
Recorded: 5600
